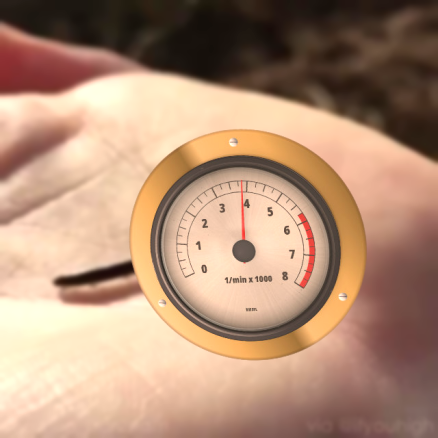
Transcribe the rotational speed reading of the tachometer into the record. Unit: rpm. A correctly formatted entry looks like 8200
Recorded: 3875
